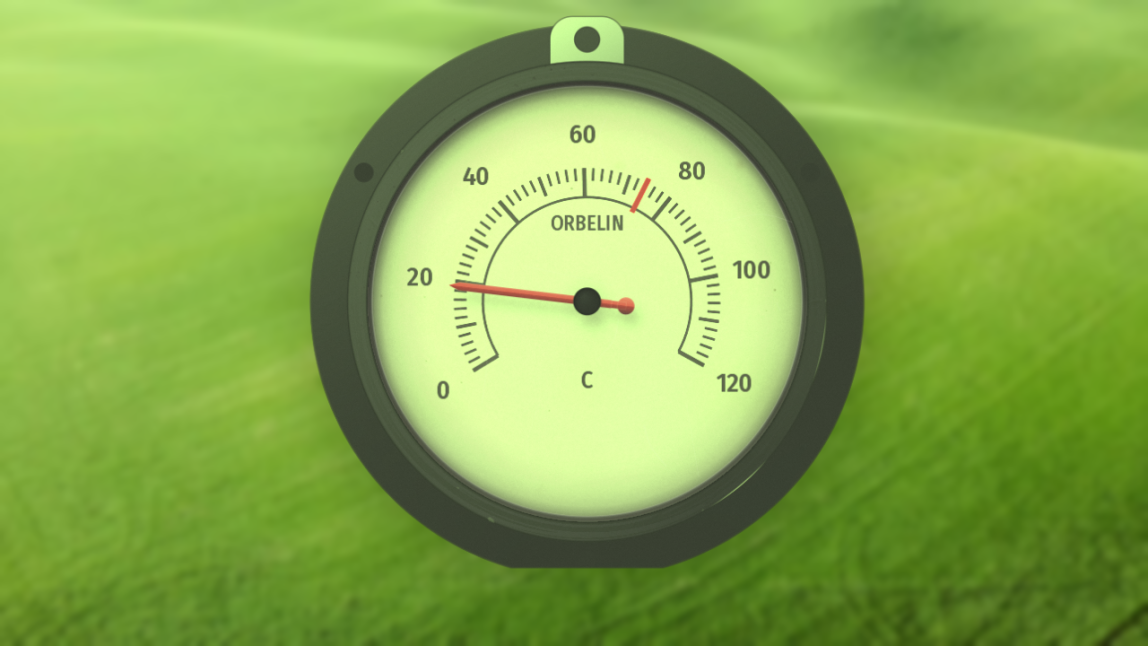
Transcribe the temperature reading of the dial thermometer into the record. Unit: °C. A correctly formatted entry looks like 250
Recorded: 19
